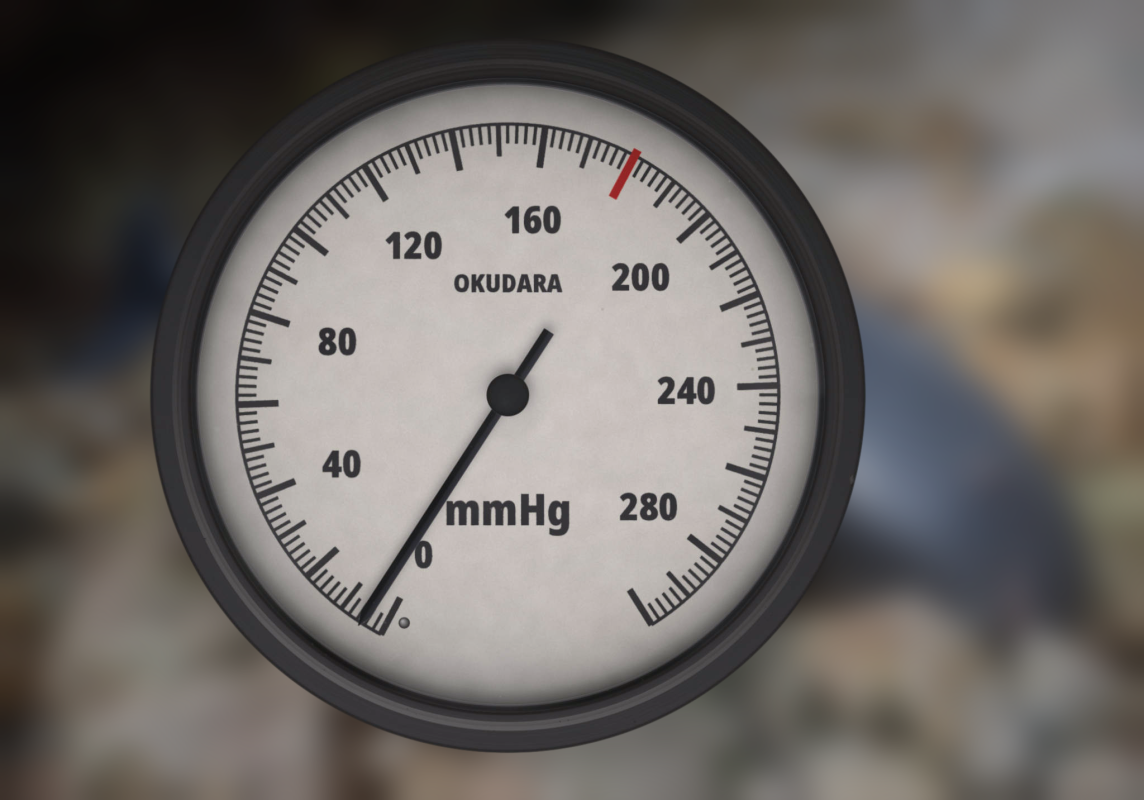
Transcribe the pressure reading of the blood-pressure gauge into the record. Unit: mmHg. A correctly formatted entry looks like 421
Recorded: 5
